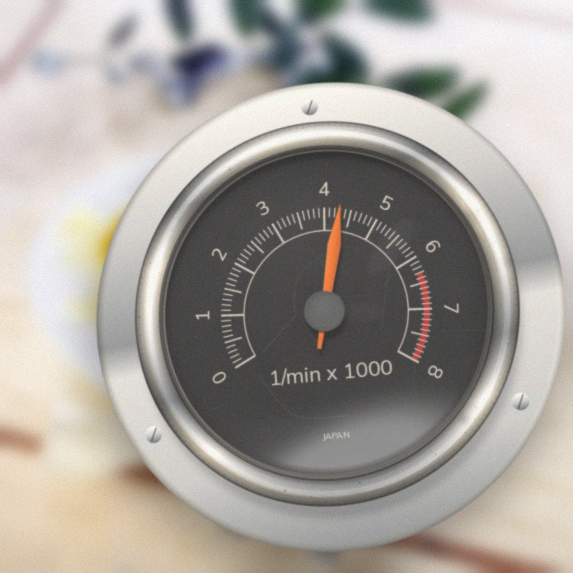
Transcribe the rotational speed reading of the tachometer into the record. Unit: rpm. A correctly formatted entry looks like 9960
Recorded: 4300
